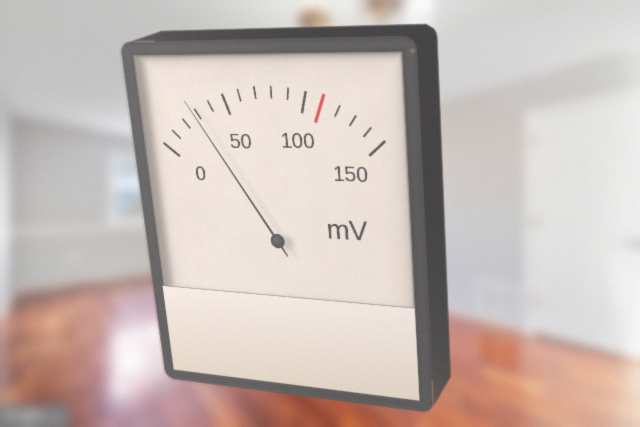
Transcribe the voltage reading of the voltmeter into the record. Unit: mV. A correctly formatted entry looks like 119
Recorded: 30
